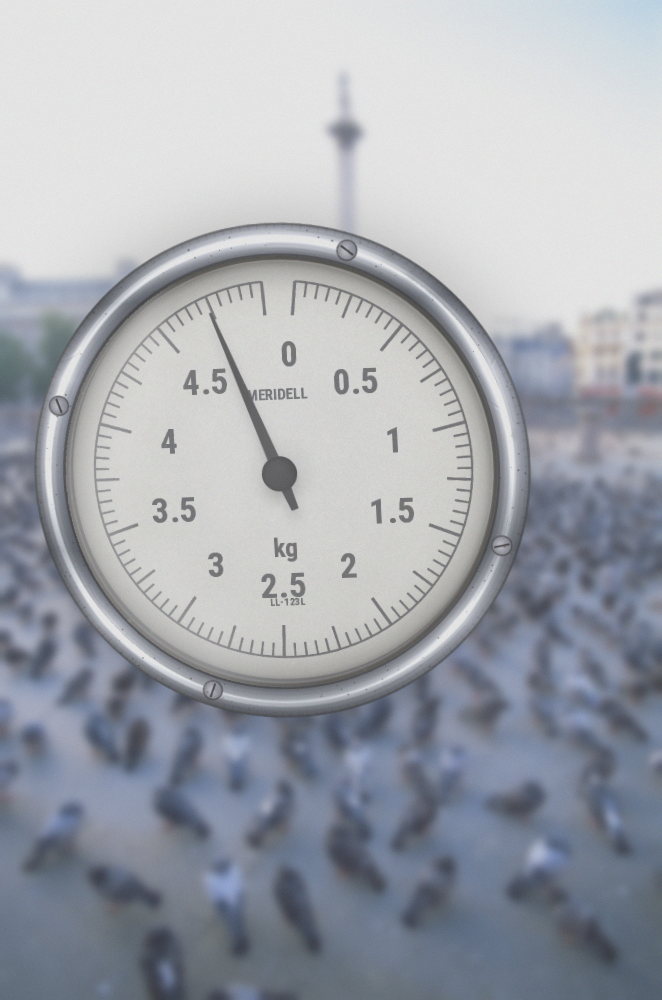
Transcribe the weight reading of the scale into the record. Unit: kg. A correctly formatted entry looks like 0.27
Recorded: 4.75
